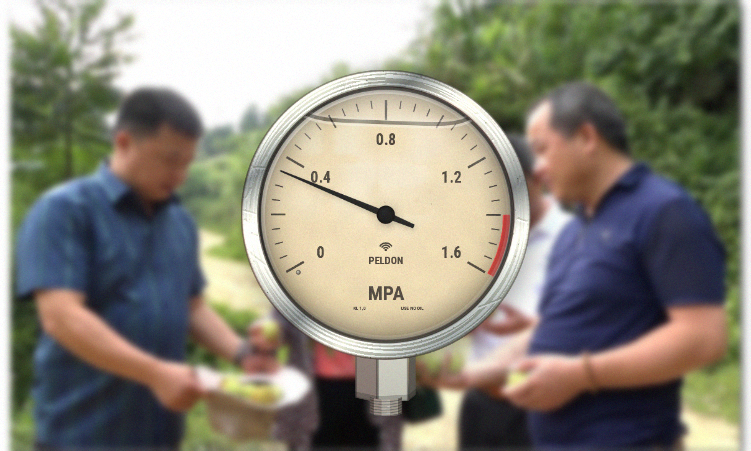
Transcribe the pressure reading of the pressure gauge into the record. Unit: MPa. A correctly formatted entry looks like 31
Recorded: 0.35
